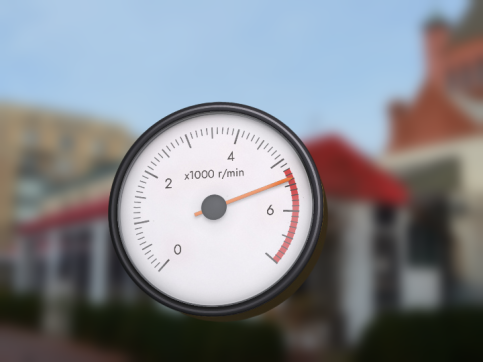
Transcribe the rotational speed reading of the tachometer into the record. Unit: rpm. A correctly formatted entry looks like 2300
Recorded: 5400
